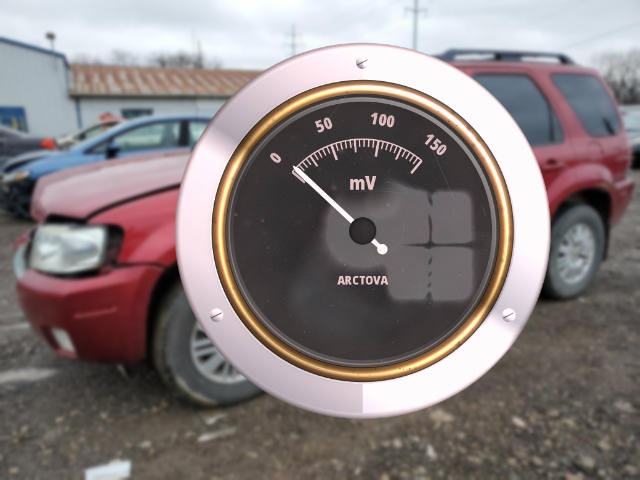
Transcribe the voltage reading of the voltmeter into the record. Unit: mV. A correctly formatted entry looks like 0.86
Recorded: 5
